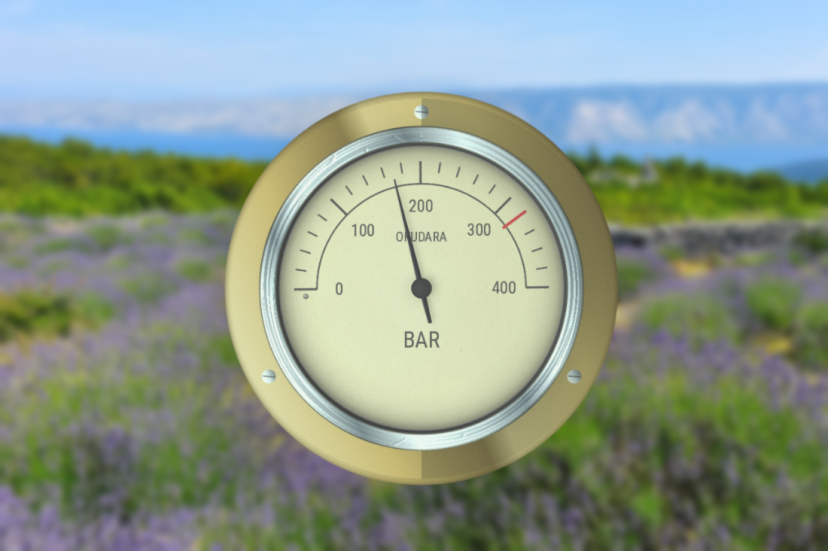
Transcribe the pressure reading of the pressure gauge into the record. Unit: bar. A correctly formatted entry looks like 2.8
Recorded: 170
